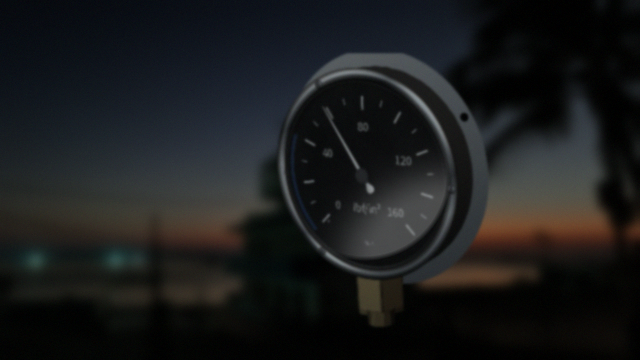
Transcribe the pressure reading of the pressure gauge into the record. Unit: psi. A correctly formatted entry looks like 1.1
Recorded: 60
